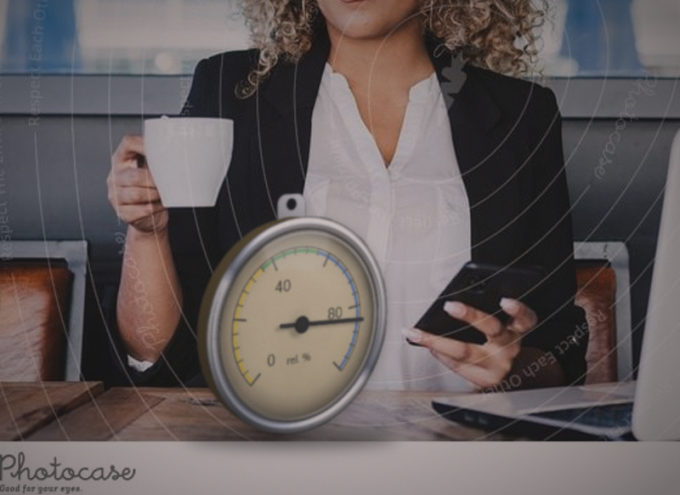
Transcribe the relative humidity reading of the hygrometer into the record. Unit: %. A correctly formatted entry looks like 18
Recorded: 84
